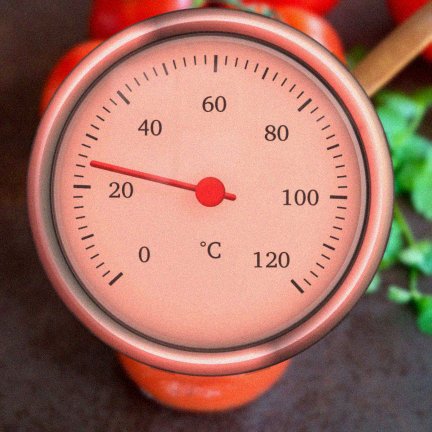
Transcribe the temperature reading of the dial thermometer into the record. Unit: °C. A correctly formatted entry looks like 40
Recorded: 25
